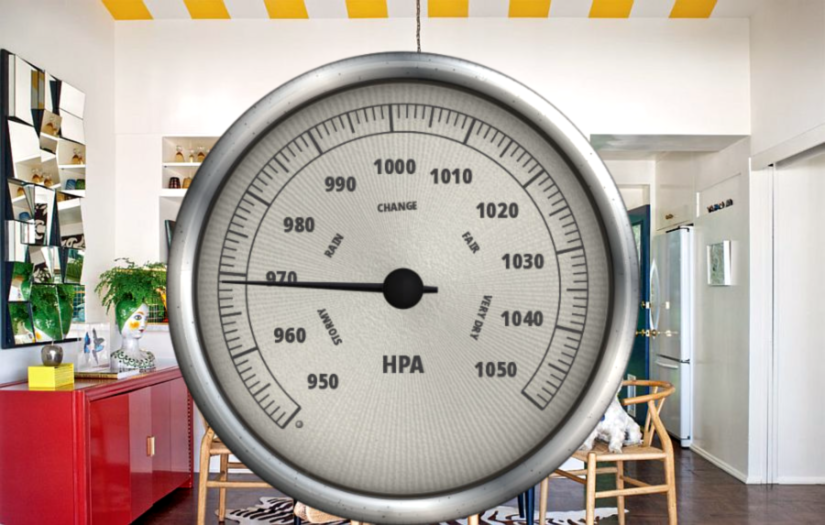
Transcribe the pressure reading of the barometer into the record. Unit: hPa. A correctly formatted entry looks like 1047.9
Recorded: 969
